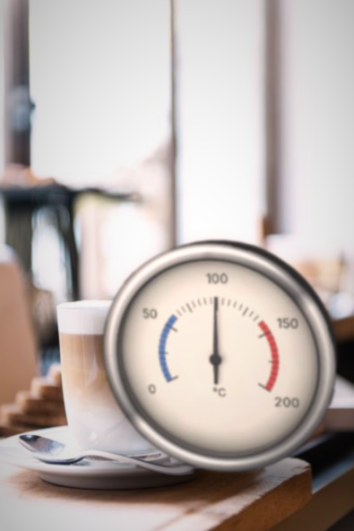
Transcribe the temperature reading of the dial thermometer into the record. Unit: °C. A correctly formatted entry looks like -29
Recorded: 100
